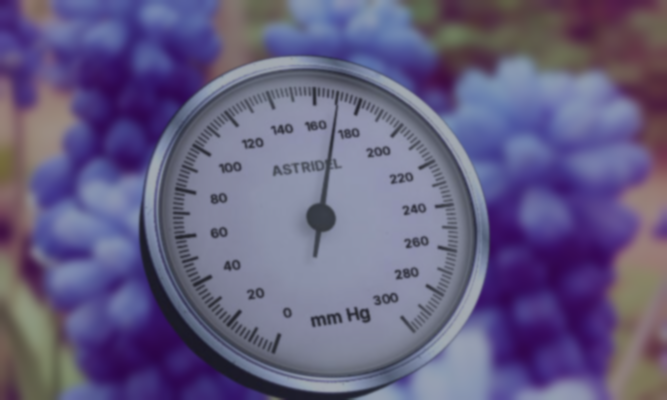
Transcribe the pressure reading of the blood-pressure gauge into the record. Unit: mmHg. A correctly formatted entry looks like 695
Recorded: 170
